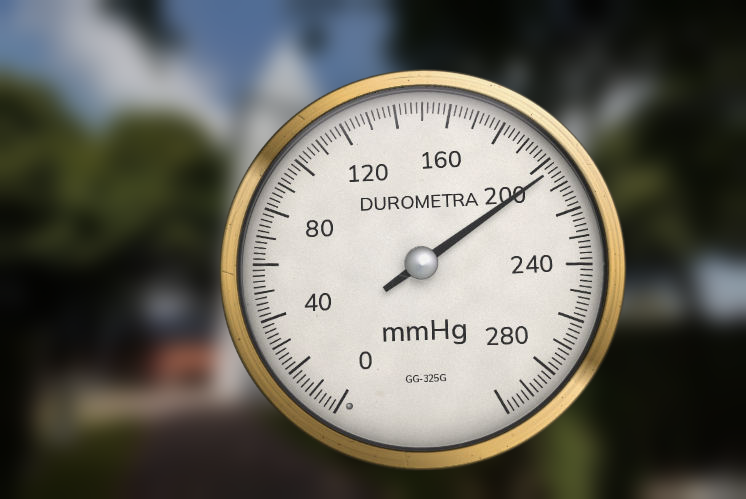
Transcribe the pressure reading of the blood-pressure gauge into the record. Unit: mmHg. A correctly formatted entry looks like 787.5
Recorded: 204
